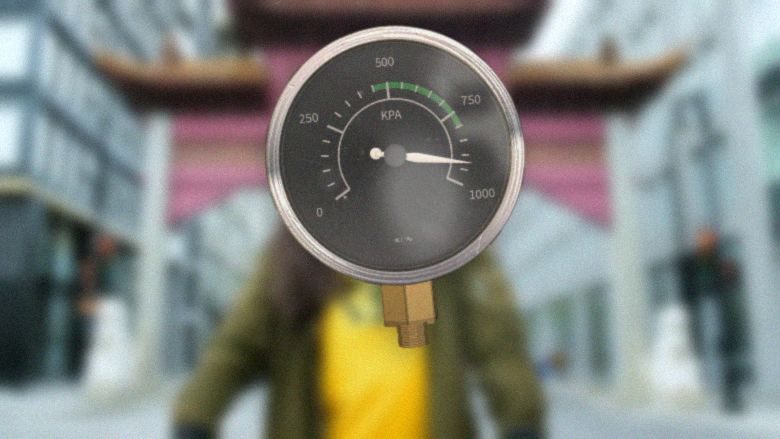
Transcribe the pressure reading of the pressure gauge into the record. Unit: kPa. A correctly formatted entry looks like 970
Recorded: 925
